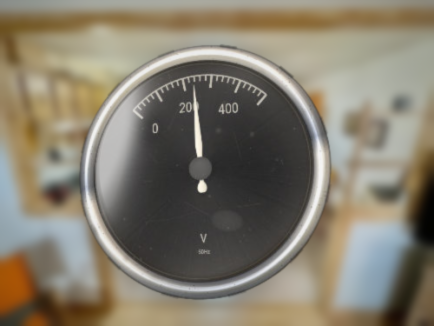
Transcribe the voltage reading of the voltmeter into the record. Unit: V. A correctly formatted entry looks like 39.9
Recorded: 240
